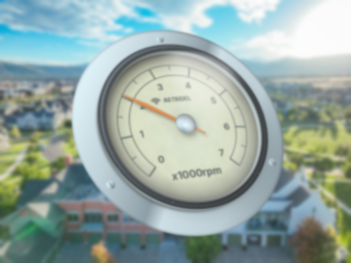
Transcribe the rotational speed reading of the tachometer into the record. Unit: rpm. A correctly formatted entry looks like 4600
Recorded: 2000
